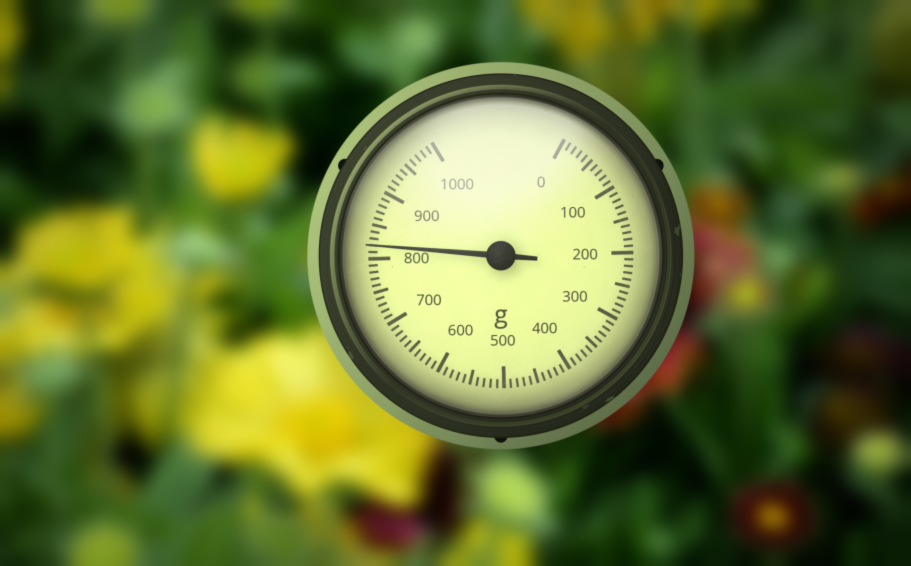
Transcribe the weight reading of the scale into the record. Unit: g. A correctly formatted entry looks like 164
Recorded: 820
